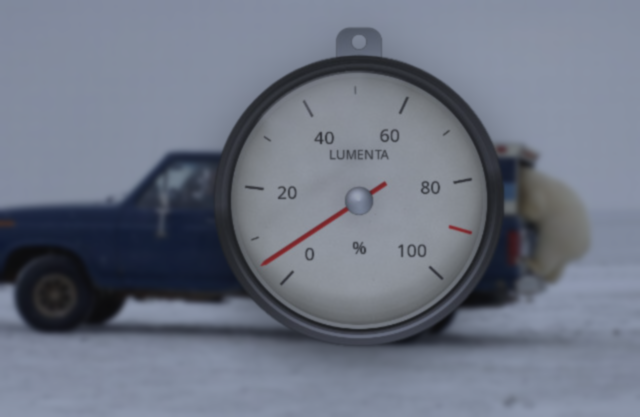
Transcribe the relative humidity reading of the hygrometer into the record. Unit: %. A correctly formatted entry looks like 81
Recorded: 5
